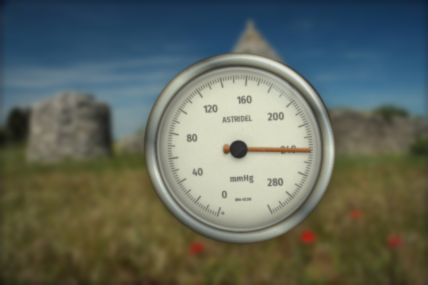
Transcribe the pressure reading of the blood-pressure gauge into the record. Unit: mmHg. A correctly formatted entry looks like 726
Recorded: 240
